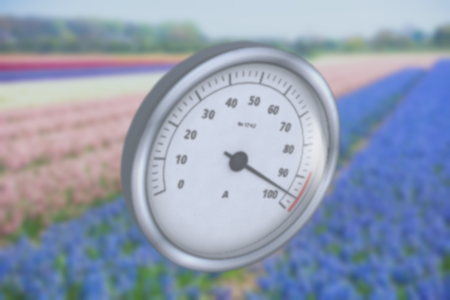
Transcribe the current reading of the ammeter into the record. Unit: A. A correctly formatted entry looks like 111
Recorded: 96
